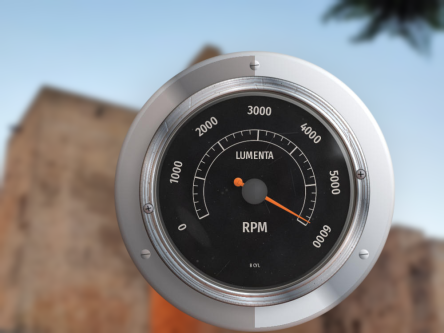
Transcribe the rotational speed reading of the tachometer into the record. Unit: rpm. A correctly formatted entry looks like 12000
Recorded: 5900
